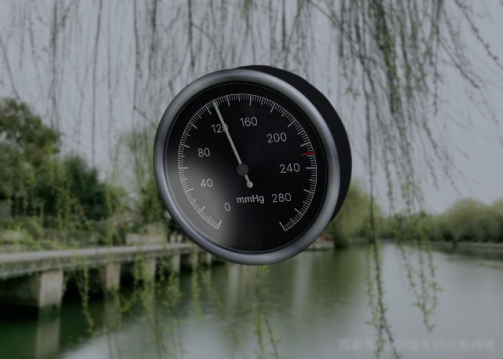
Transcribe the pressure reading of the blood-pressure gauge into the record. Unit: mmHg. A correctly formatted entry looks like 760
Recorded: 130
